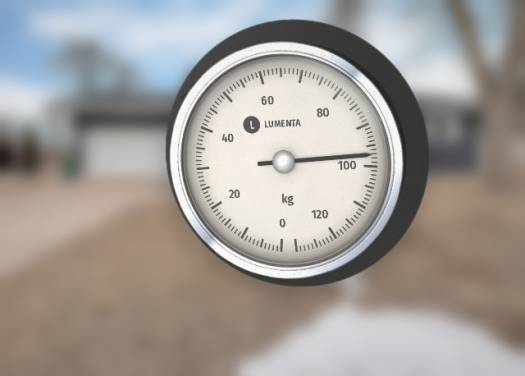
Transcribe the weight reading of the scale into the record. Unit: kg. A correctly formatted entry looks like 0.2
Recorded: 97
